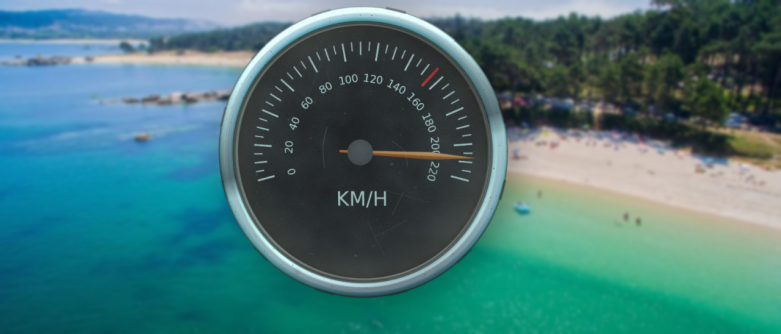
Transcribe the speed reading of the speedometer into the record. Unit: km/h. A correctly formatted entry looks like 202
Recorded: 207.5
